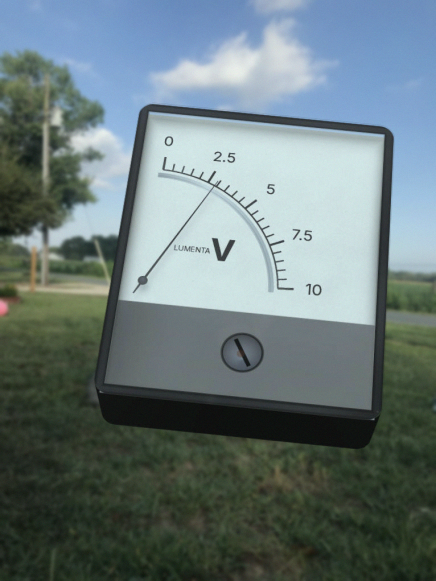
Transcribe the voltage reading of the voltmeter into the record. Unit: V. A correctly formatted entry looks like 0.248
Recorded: 3
